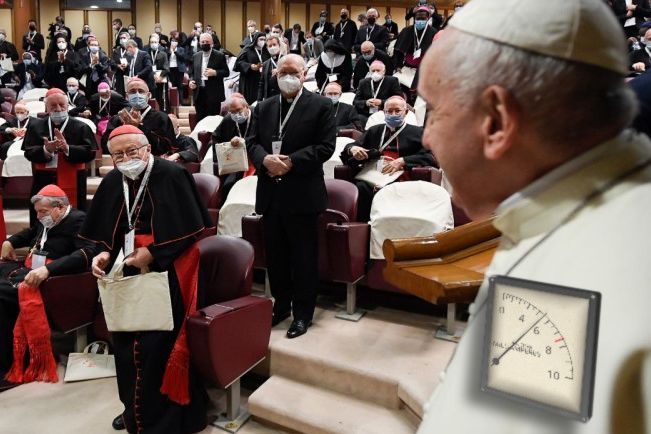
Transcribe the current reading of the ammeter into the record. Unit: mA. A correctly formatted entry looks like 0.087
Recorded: 5.5
